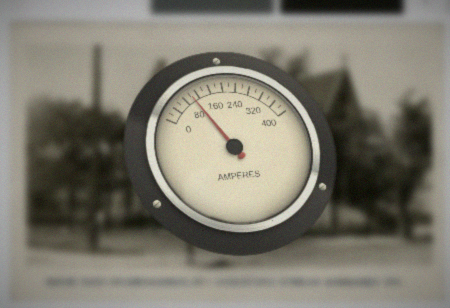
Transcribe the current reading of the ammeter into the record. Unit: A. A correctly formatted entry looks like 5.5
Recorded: 100
